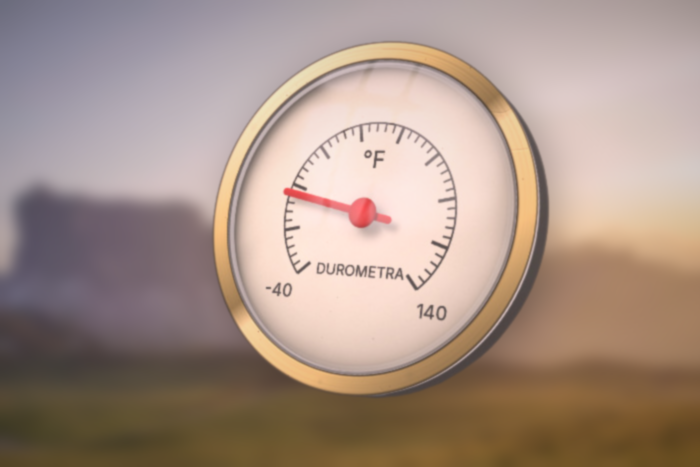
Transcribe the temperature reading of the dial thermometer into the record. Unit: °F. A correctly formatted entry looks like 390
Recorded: -4
